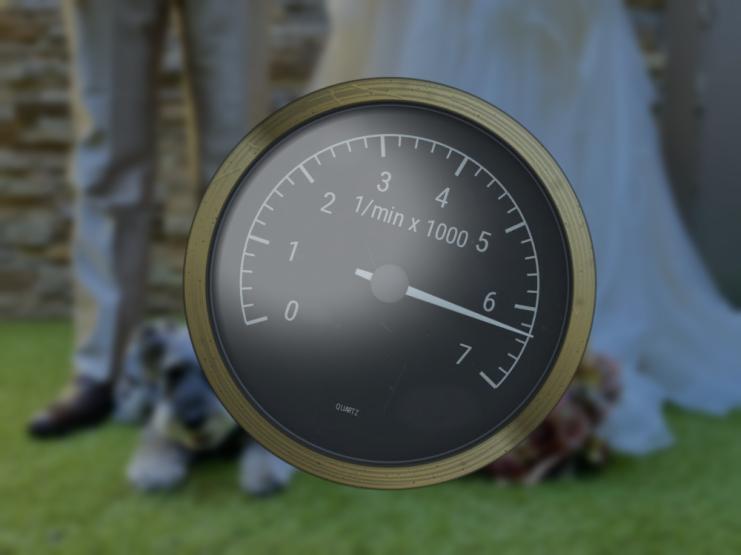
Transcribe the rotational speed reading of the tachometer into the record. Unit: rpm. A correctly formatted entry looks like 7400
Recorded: 6300
